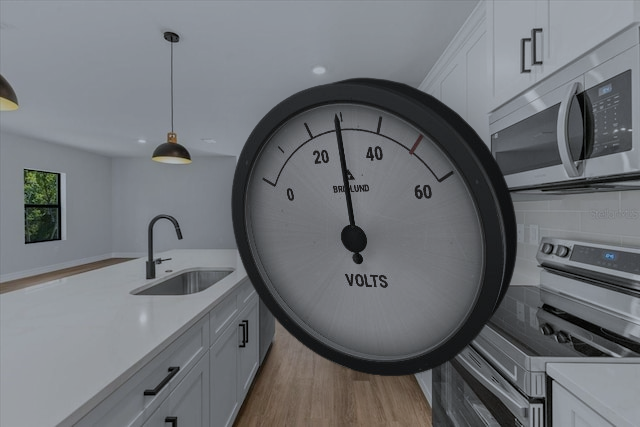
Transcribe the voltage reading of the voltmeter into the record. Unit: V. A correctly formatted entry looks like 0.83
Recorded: 30
